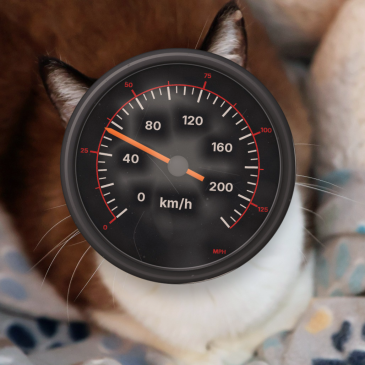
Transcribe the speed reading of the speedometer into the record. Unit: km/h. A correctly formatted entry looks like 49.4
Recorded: 55
